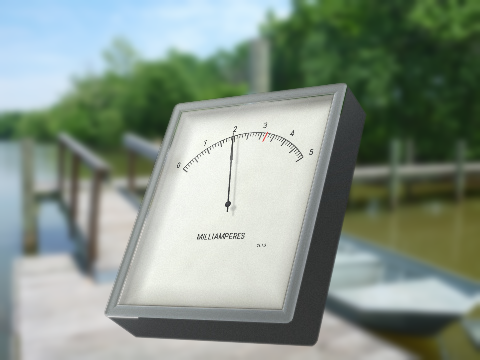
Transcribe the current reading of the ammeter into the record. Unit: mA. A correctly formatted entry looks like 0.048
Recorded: 2
